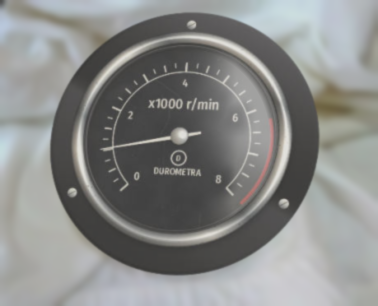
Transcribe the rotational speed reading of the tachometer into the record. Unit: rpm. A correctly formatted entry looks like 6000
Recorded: 1000
